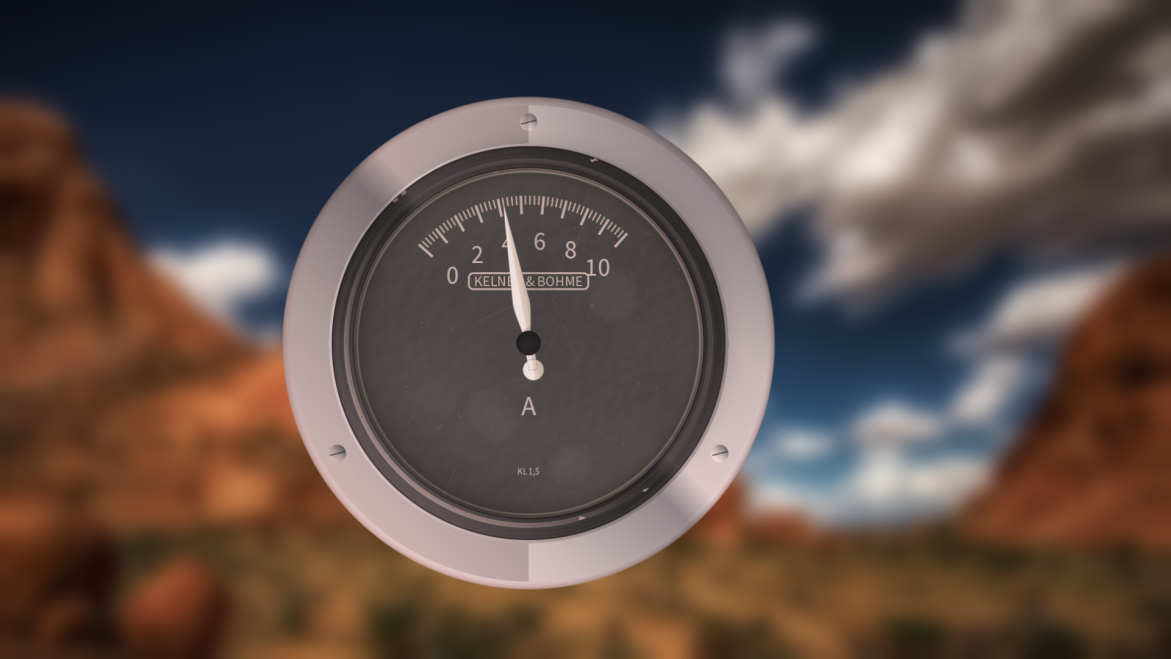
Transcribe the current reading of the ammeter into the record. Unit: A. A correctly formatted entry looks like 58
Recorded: 4.2
